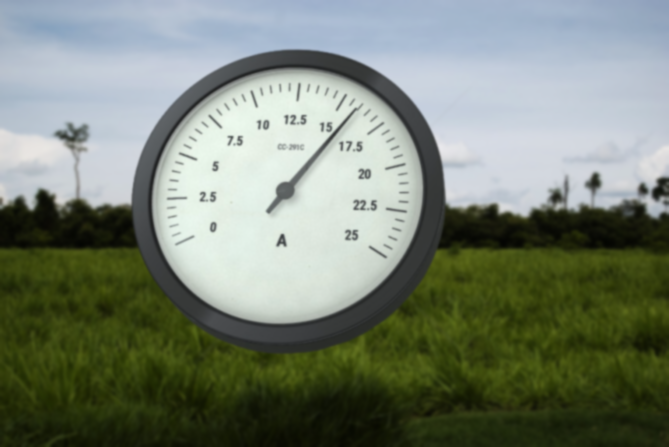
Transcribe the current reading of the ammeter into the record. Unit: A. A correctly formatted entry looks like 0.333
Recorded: 16
